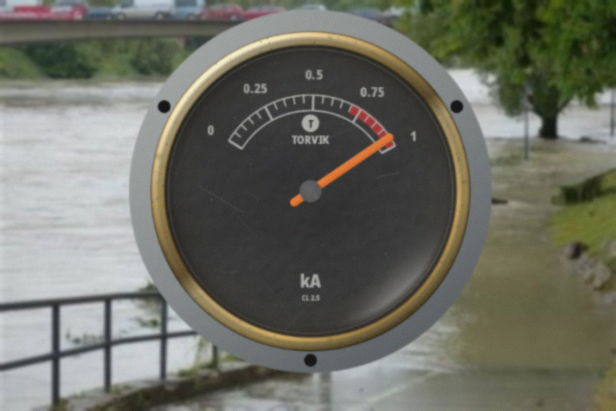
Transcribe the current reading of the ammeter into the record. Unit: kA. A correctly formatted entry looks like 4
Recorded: 0.95
